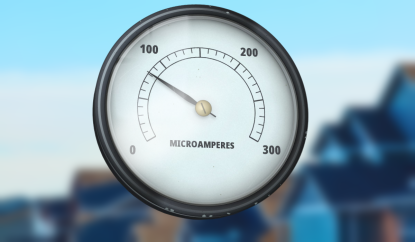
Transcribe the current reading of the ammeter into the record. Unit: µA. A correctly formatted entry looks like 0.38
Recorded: 80
